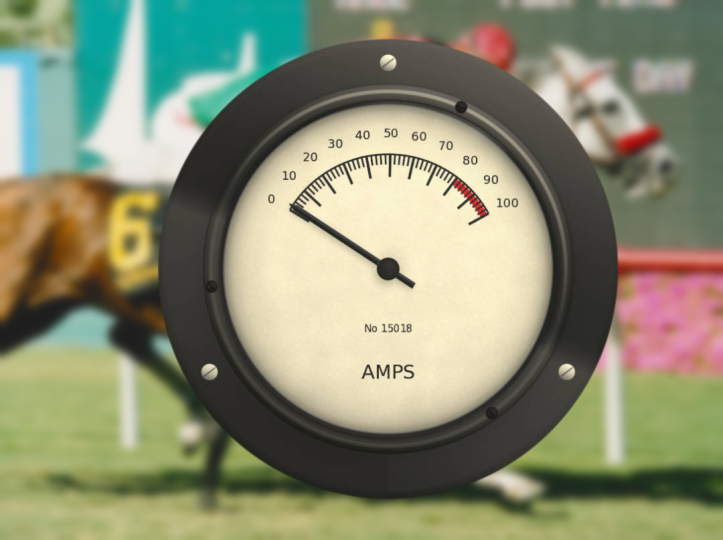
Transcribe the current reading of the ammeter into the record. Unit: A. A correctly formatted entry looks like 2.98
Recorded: 2
